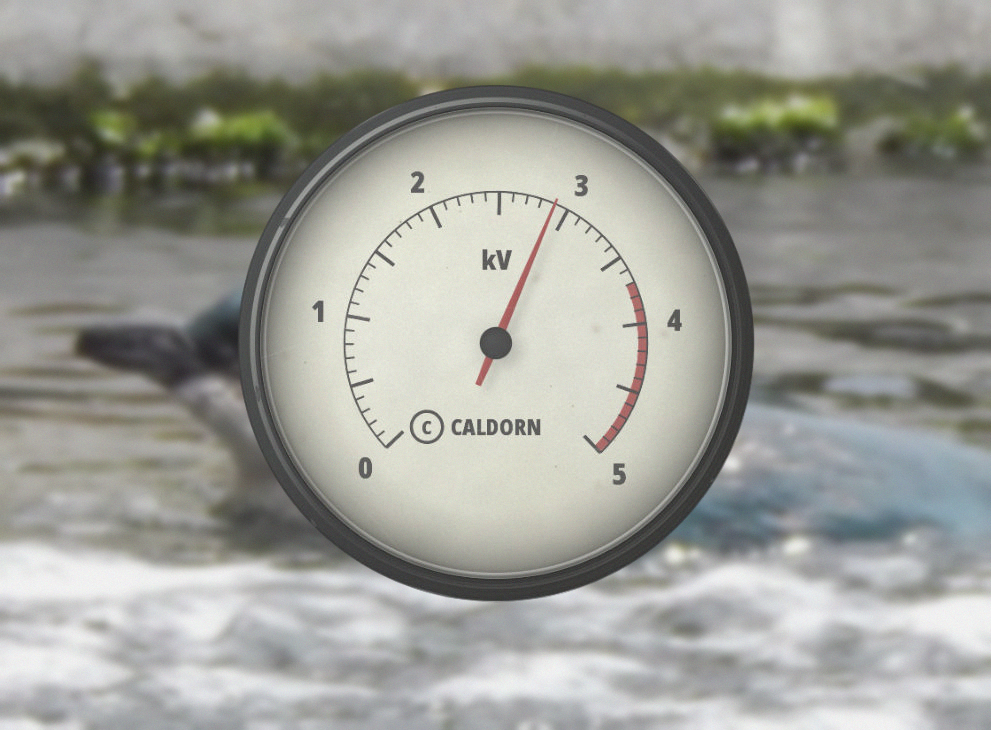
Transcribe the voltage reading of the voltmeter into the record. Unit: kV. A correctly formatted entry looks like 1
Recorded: 2.9
